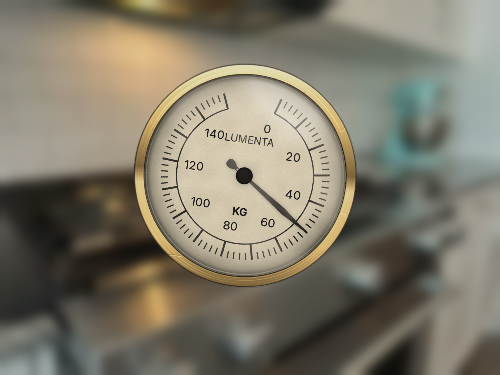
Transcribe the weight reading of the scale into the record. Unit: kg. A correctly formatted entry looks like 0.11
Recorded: 50
